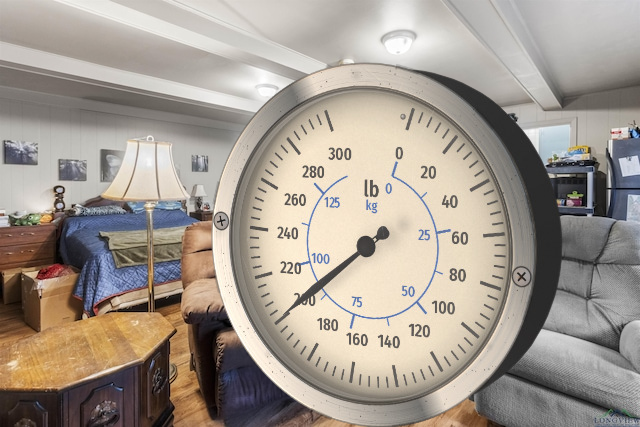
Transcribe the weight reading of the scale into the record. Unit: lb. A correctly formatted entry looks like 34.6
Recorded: 200
